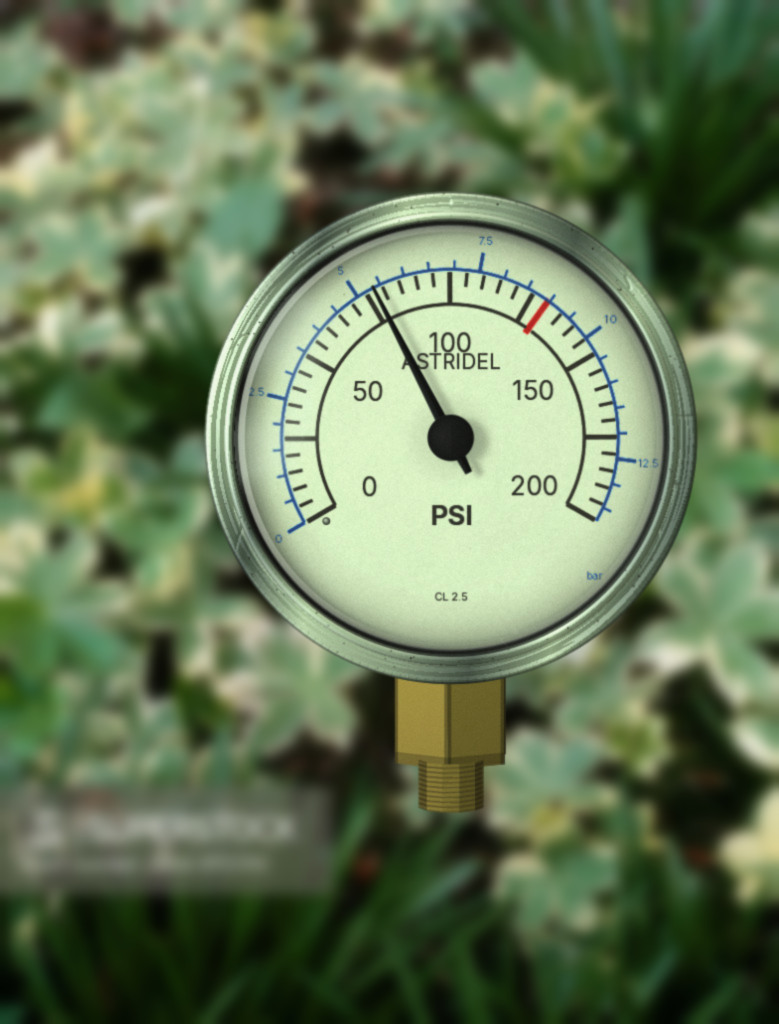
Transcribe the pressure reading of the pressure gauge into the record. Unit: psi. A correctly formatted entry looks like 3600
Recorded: 77.5
